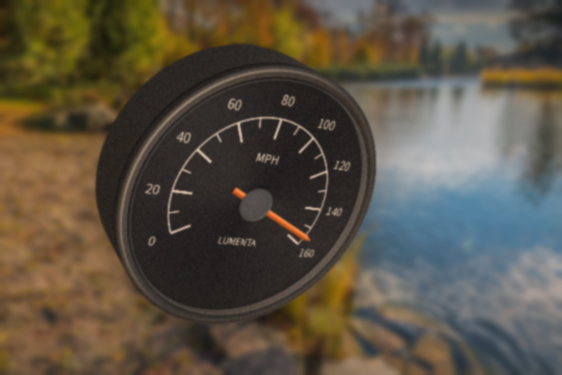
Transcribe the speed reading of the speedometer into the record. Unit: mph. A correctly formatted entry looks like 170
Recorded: 155
